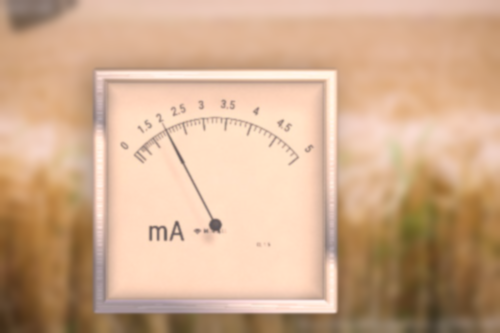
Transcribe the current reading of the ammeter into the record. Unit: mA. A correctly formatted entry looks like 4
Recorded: 2
